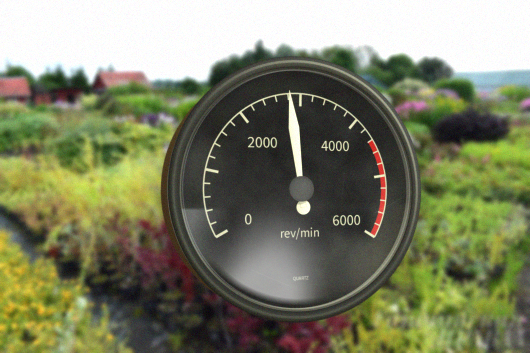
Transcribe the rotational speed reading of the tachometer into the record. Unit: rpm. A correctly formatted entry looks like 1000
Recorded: 2800
